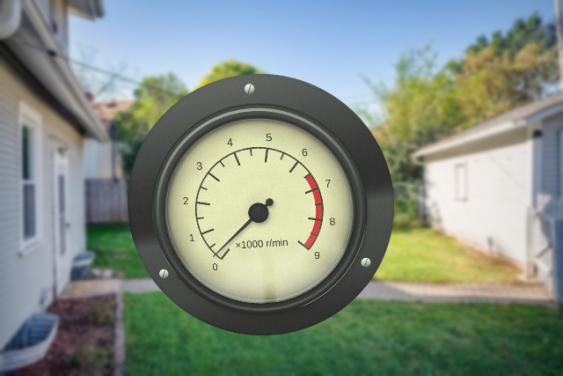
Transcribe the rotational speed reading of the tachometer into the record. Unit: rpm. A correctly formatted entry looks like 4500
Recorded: 250
